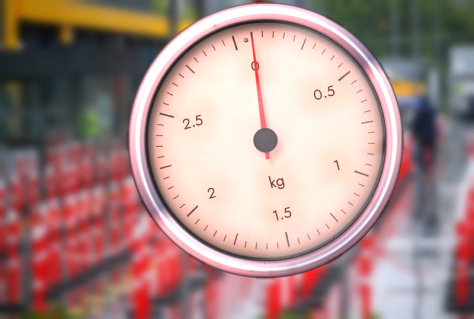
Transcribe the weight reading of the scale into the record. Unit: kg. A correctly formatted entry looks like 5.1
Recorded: 0
